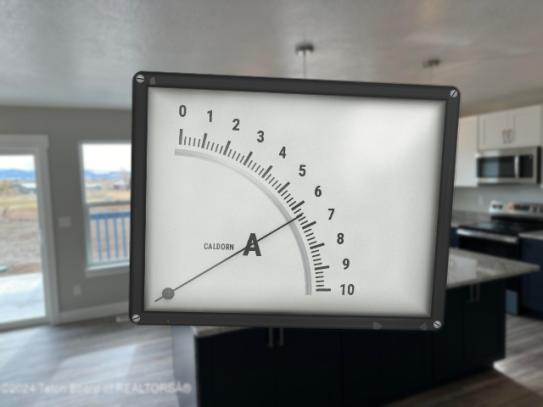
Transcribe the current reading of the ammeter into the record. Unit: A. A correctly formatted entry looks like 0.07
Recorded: 6.4
